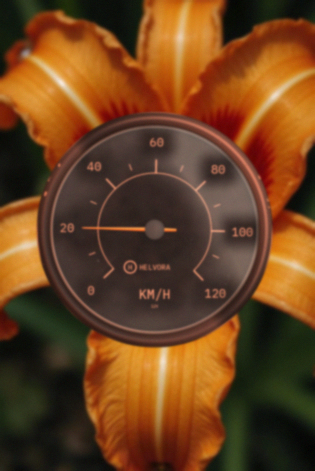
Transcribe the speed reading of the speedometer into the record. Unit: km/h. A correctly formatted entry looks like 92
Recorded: 20
